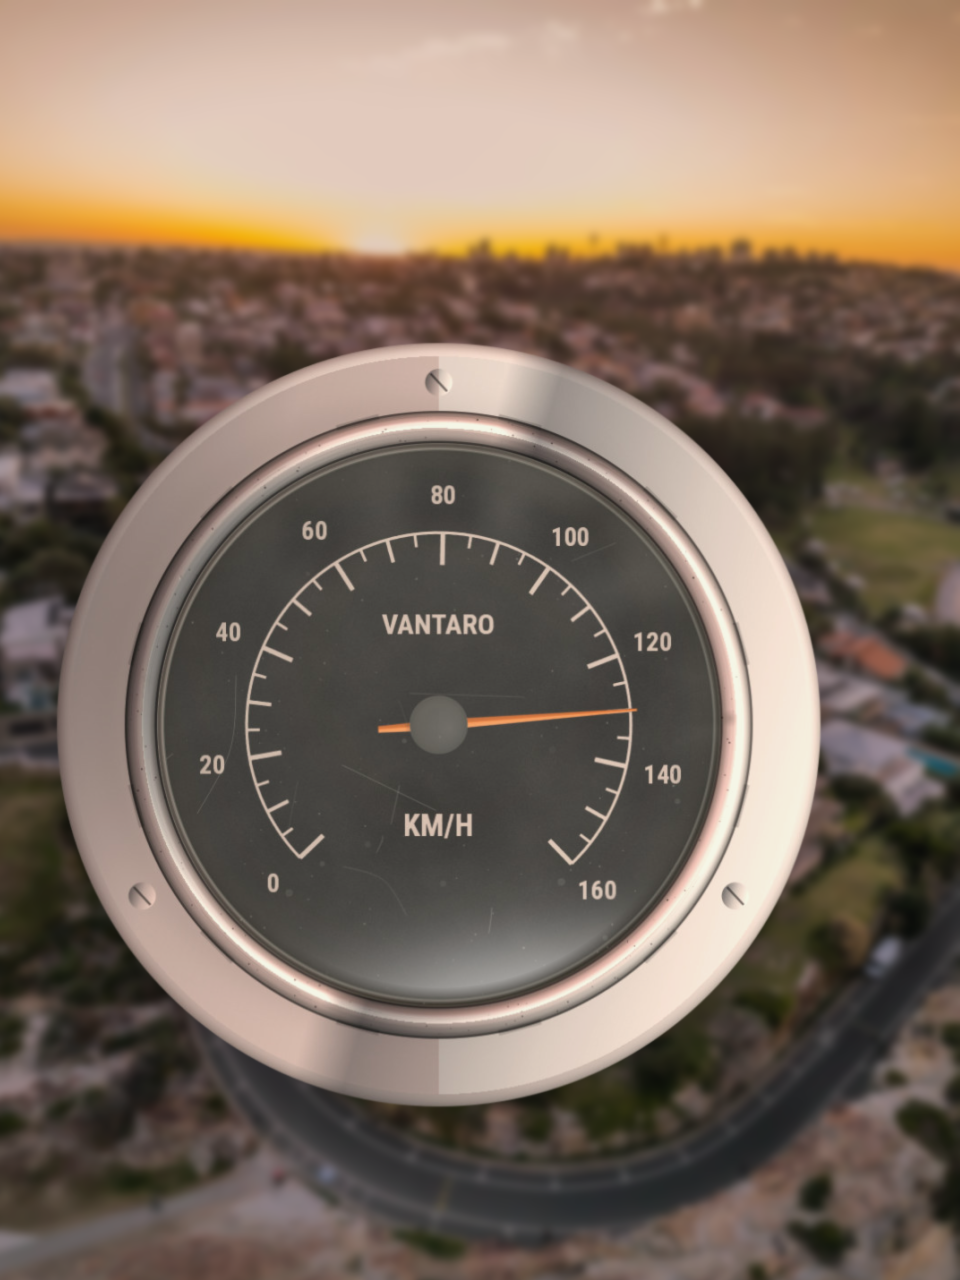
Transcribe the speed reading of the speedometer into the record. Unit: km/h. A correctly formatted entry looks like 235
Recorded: 130
